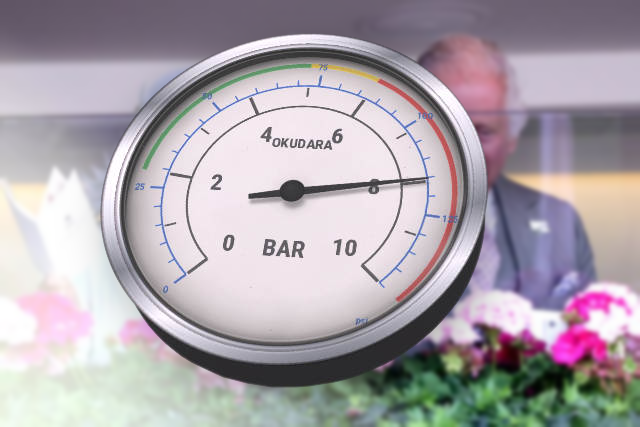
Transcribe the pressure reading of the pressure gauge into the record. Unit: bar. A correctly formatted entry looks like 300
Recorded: 8
